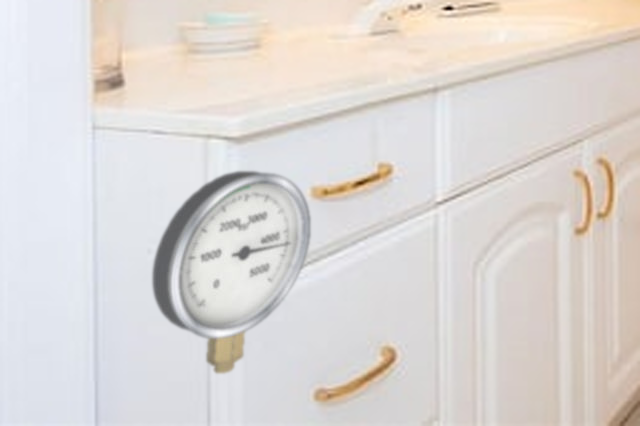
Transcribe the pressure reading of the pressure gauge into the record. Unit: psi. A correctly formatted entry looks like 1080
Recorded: 4250
